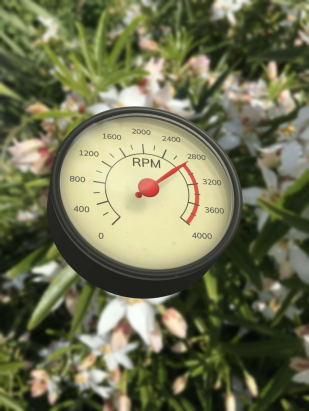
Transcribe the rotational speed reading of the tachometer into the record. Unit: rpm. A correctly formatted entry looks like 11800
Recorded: 2800
